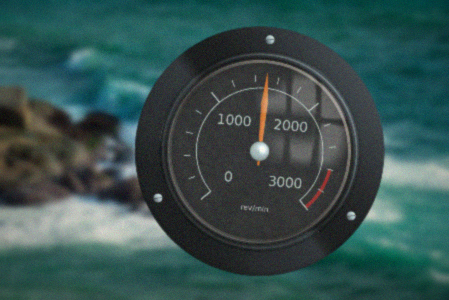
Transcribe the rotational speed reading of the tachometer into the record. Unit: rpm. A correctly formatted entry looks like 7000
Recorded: 1500
